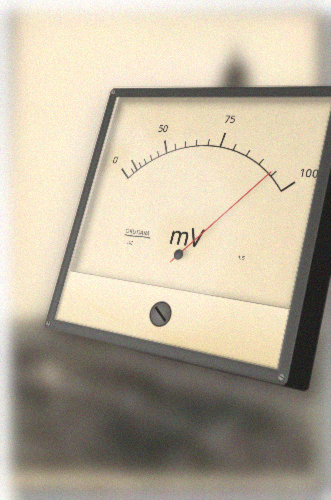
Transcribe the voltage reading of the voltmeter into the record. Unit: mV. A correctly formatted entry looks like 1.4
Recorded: 95
